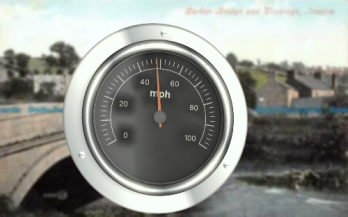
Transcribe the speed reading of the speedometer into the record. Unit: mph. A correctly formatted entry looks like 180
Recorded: 48
